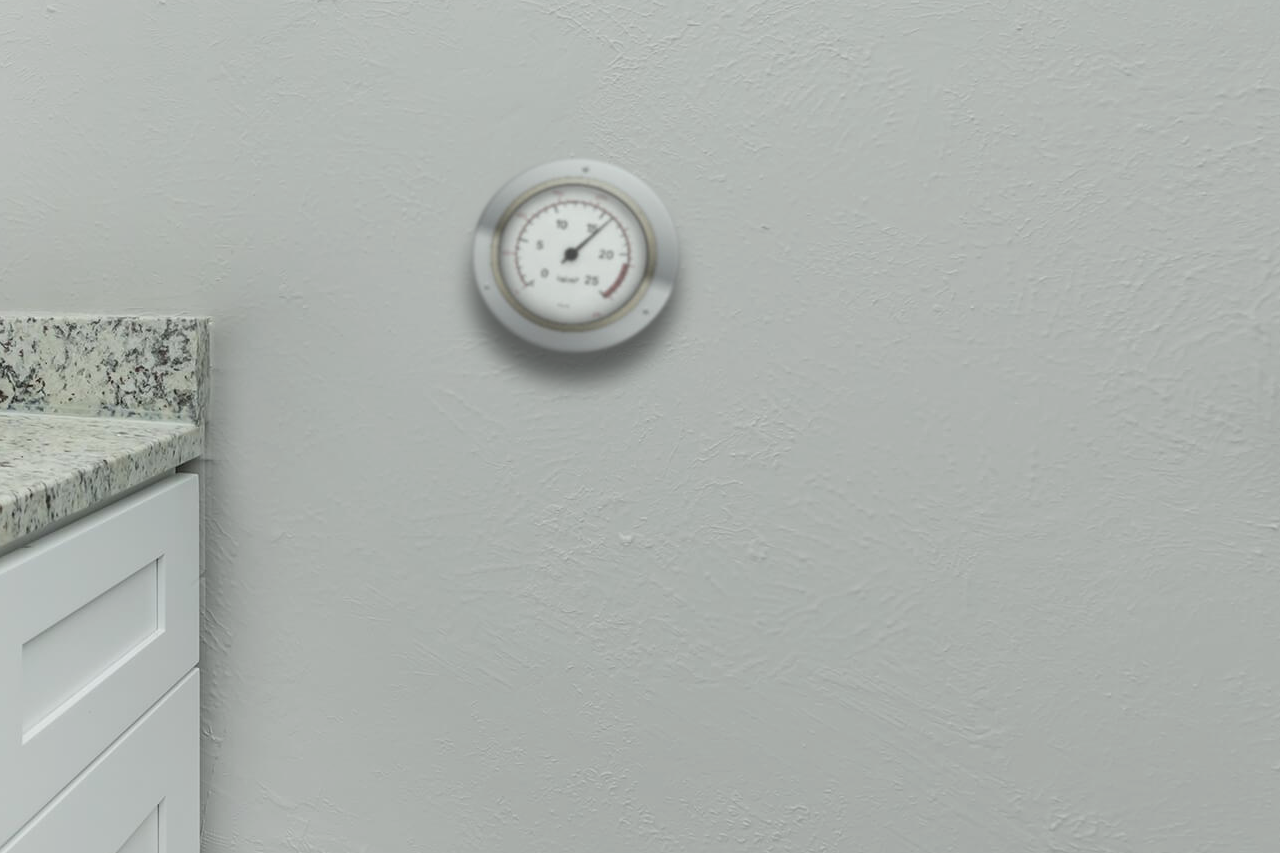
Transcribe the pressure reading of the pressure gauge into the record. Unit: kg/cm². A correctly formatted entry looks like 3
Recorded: 16
